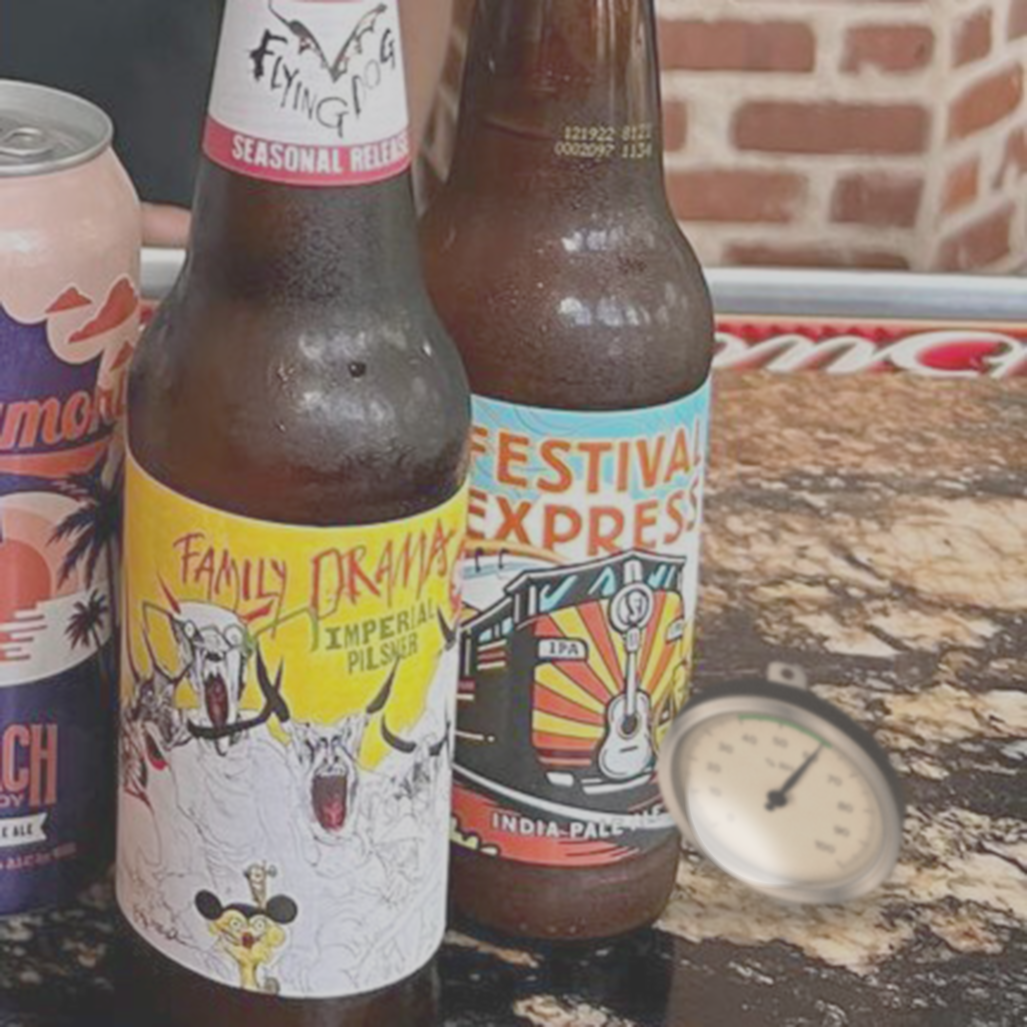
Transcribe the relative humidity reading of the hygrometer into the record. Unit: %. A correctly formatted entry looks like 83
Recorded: 60
